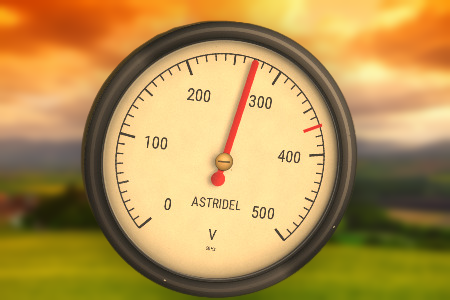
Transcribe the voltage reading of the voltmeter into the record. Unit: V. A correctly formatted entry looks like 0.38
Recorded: 270
